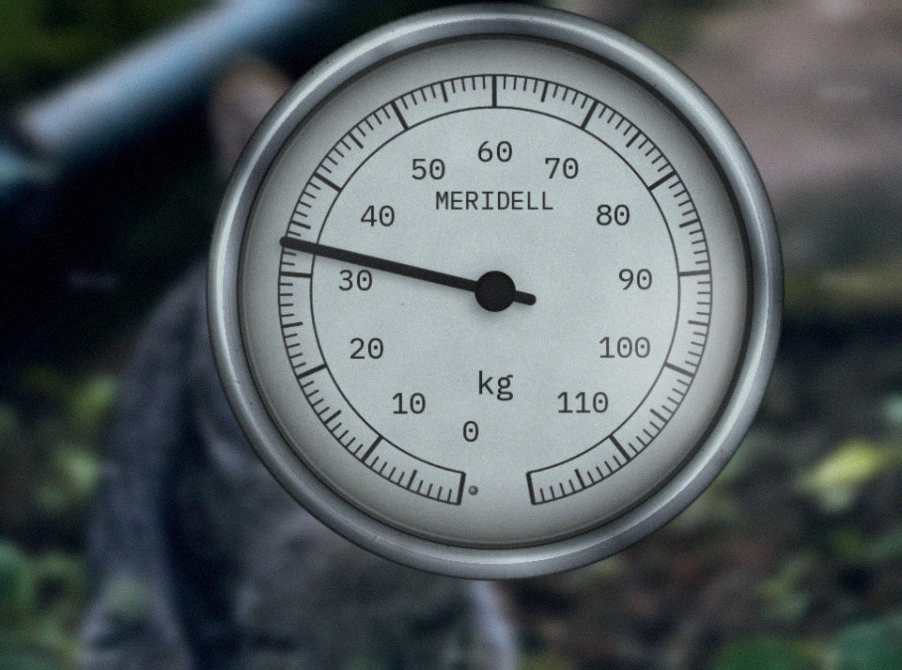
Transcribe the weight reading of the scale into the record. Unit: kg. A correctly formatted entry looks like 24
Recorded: 33
